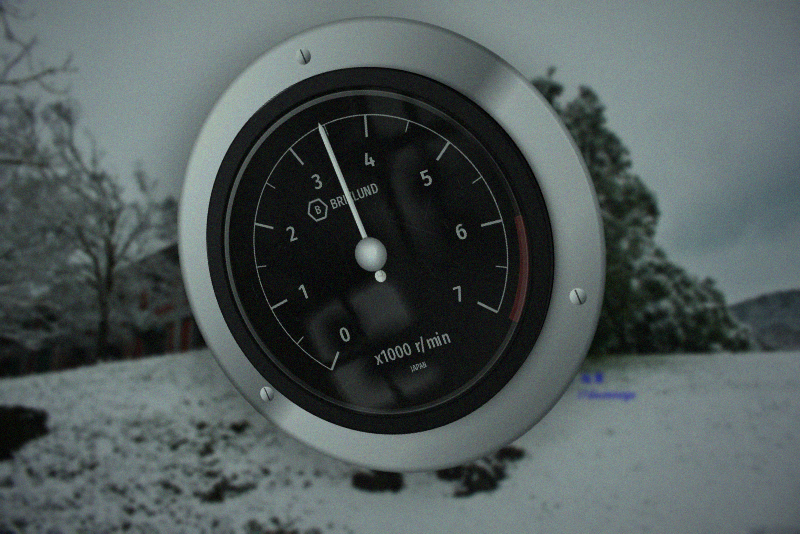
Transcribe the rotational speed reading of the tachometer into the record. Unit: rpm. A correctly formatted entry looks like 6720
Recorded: 3500
